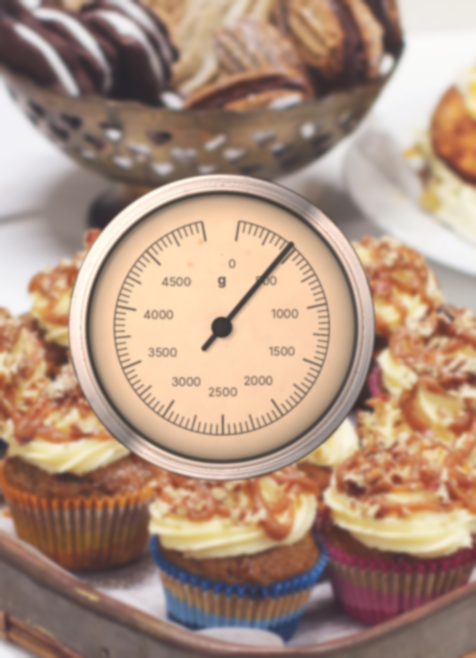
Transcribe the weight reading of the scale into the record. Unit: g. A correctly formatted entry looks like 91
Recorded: 450
